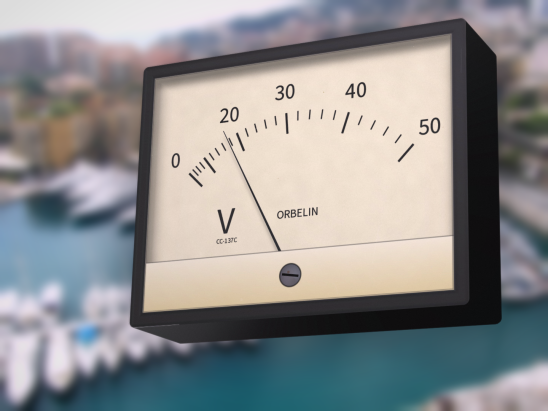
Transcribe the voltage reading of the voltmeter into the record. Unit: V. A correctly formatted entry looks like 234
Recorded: 18
